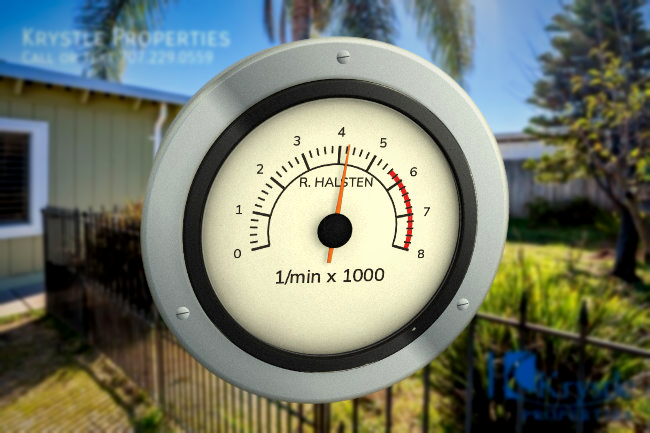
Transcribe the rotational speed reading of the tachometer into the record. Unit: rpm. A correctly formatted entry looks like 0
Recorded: 4200
